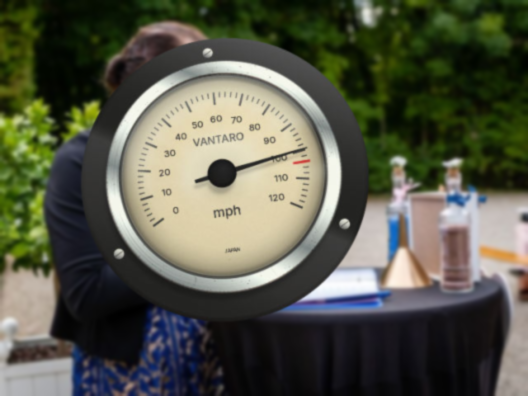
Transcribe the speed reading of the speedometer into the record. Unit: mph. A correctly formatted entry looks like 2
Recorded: 100
